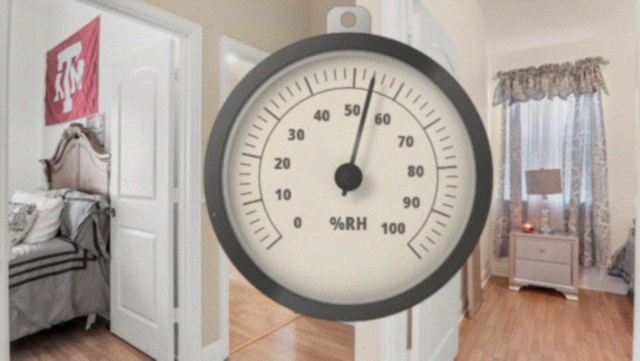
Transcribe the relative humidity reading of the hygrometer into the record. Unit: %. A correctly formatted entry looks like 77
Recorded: 54
